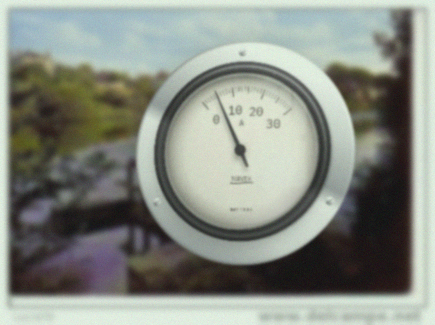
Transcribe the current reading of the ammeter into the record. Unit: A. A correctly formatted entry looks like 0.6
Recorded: 5
